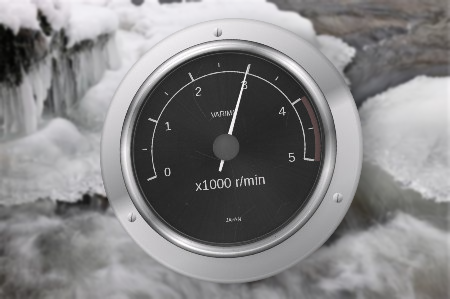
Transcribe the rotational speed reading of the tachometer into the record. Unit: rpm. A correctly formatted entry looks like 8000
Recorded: 3000
